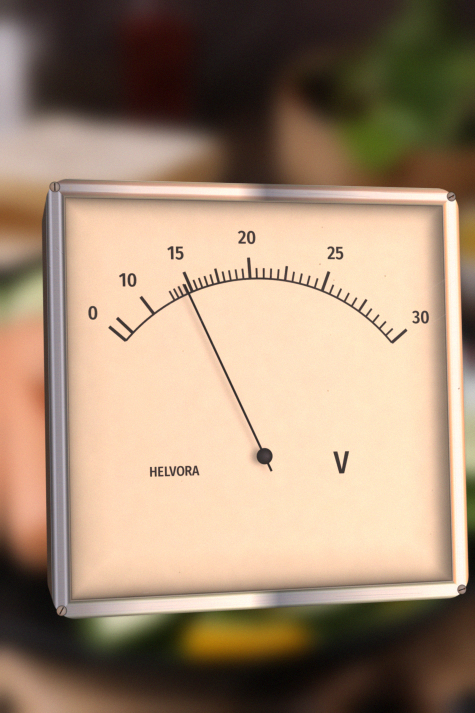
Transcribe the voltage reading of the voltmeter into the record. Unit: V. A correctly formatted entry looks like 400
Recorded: 14.5
